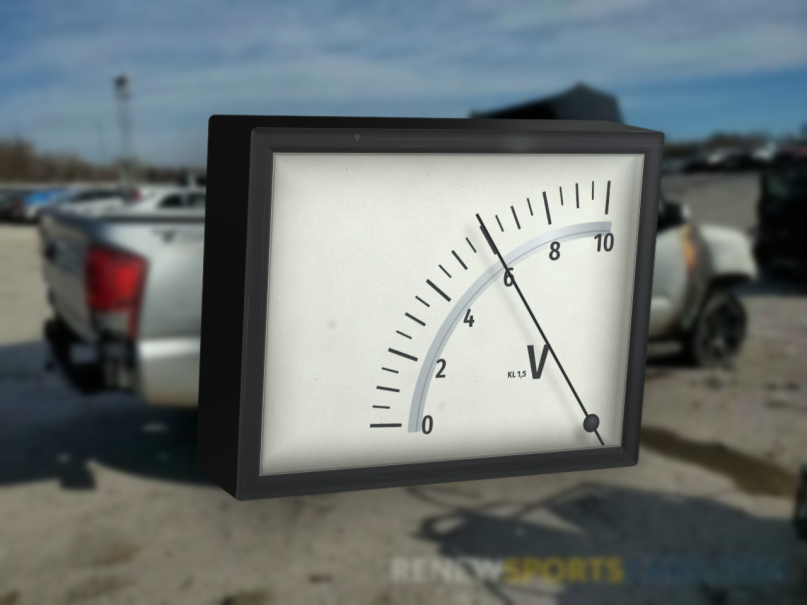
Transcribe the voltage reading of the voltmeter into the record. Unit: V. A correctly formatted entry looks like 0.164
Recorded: 6
